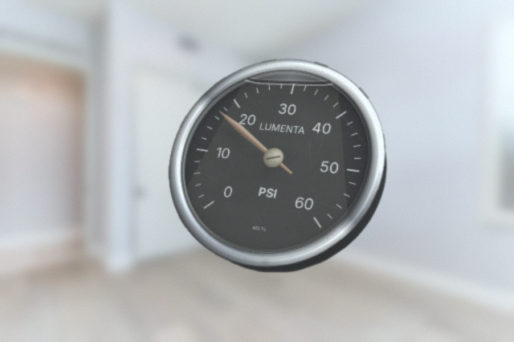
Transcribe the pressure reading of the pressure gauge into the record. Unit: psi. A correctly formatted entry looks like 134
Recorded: 17
